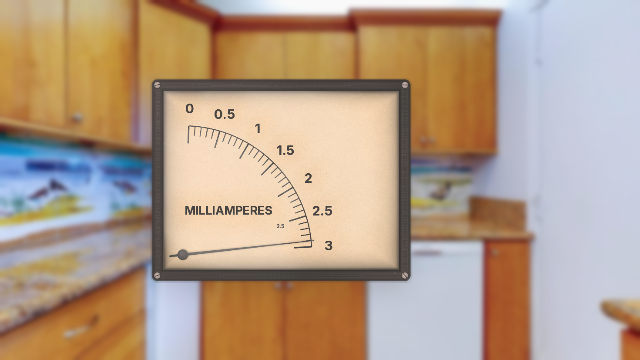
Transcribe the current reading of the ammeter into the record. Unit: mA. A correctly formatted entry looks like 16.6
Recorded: 2.9
